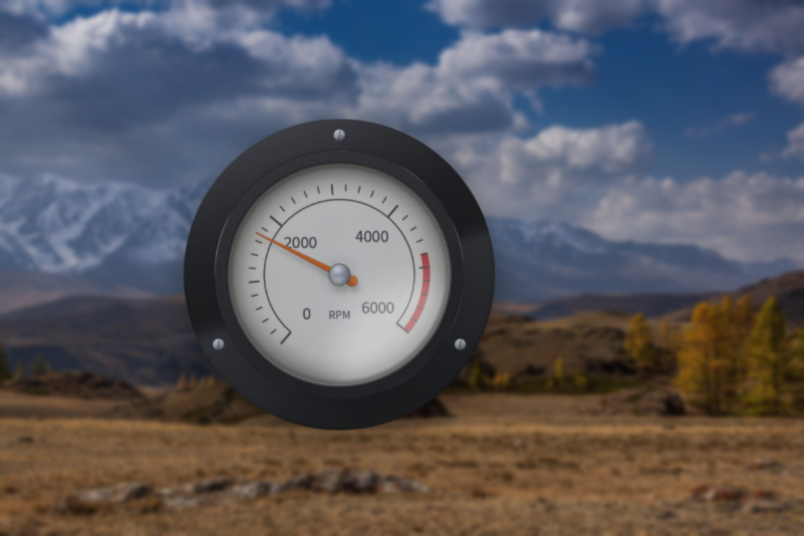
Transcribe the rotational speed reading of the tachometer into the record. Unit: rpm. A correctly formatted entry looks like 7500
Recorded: 1700
